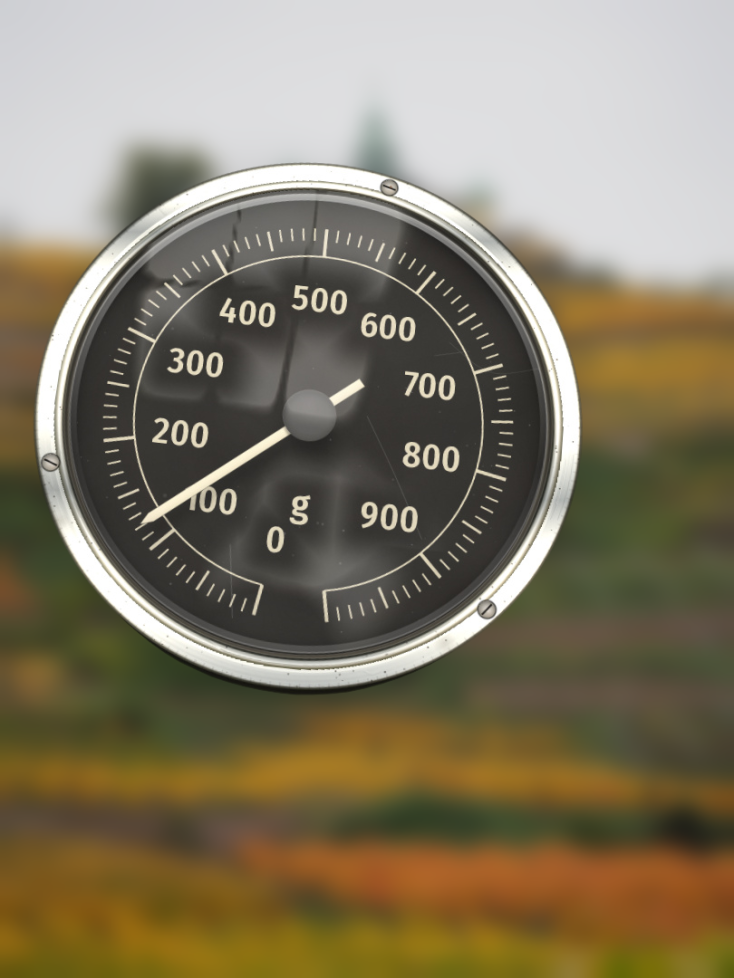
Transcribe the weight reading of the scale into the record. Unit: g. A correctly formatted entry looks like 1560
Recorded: 120
